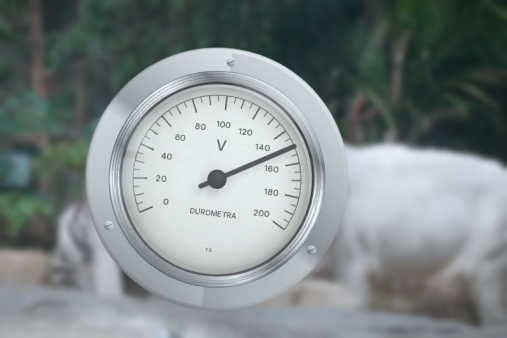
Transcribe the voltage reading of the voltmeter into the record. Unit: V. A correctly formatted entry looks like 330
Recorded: 150
